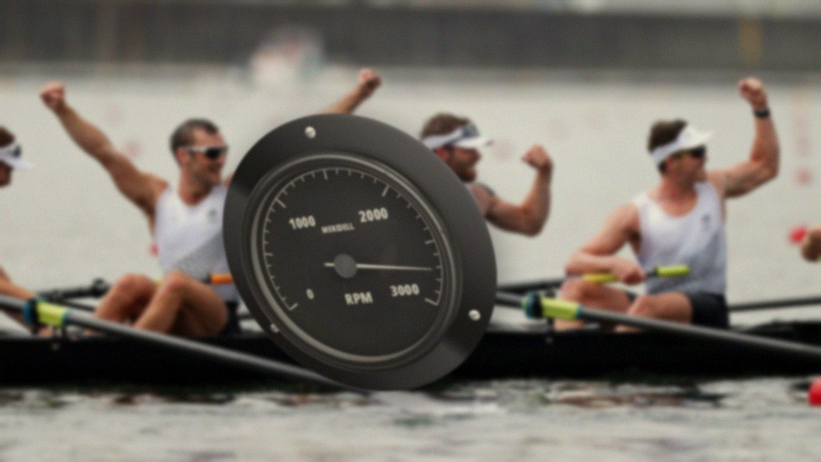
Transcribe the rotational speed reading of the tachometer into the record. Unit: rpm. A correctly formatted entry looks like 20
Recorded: 2700
